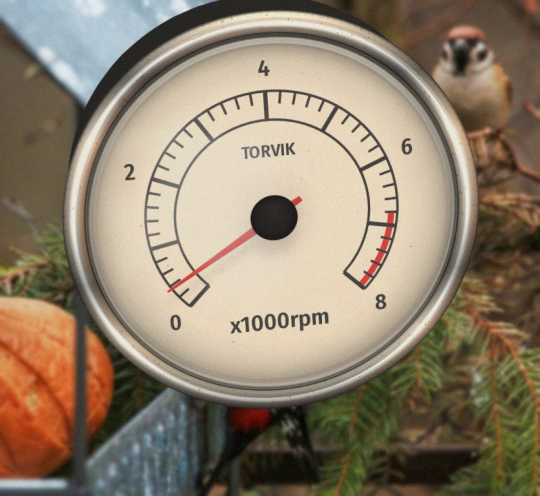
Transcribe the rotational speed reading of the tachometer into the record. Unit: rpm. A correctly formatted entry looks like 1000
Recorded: 400
